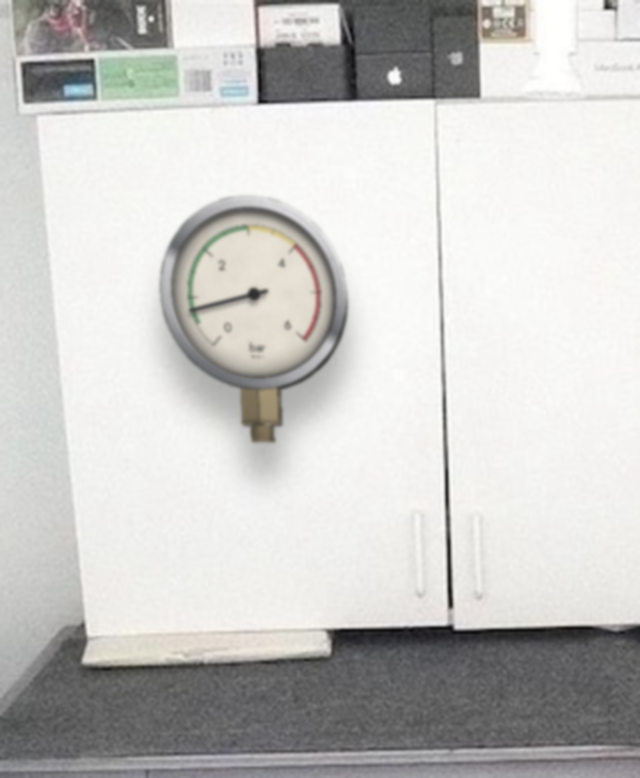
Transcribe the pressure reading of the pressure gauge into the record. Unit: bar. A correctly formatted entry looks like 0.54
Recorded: 0.75
